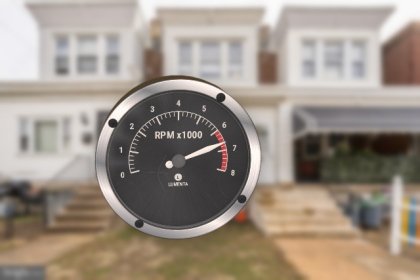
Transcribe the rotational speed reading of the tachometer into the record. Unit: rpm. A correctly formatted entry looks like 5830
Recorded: 6600
